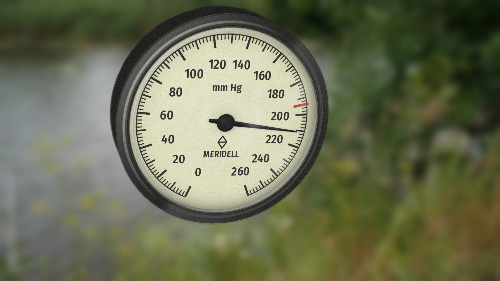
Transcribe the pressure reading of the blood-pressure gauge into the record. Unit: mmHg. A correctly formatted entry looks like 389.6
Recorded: 210
